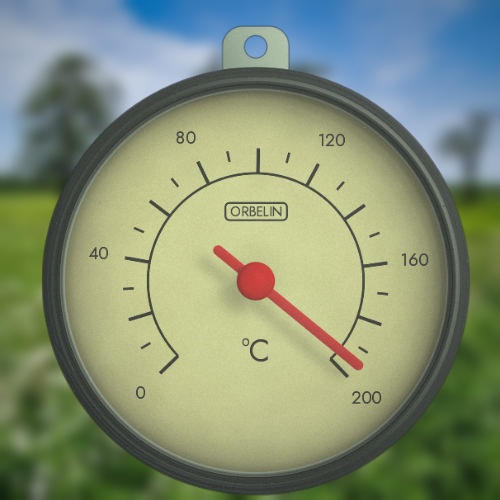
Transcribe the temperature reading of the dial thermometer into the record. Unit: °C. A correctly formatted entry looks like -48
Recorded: 195
